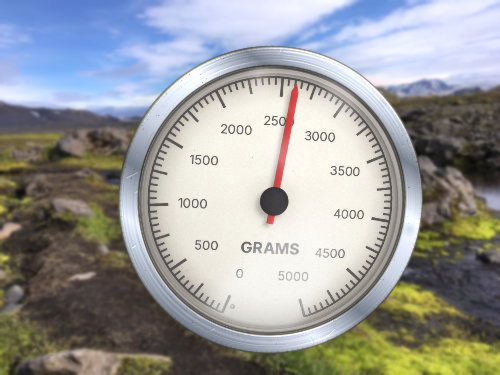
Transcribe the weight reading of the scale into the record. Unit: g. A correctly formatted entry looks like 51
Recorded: 2600
